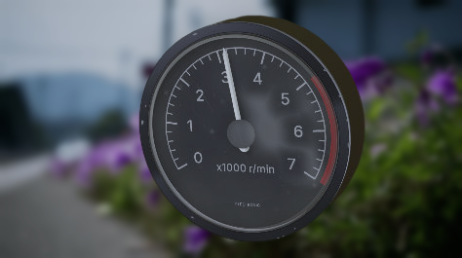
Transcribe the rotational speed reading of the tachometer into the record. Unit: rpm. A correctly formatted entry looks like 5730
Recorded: 3200
